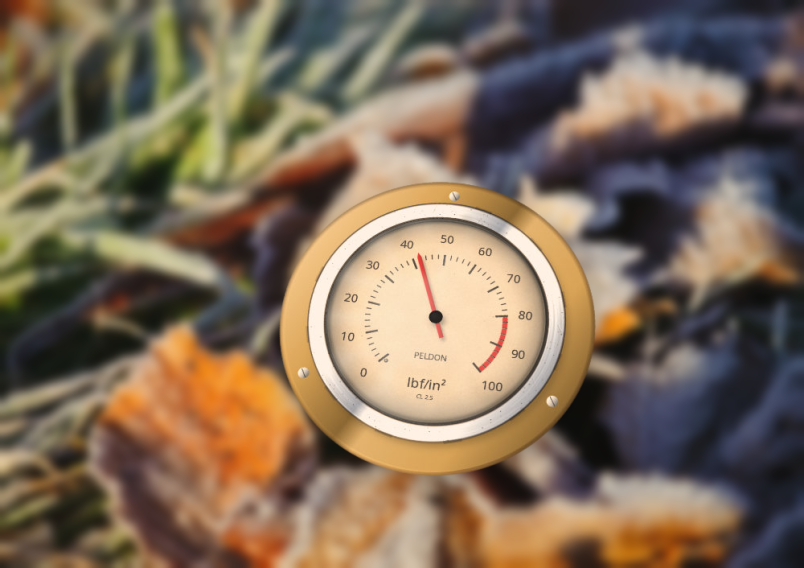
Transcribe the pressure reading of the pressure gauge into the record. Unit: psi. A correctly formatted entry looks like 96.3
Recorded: 42
